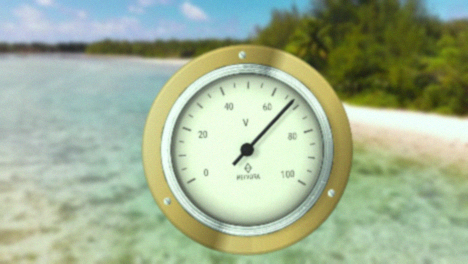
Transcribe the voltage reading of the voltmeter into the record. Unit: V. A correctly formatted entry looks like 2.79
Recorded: 67.5
